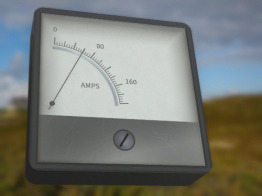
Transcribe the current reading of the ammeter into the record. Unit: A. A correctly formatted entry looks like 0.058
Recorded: 60
